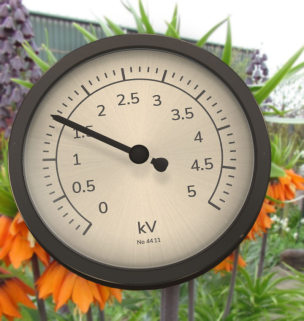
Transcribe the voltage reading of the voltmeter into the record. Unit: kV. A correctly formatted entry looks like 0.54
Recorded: 1.5
